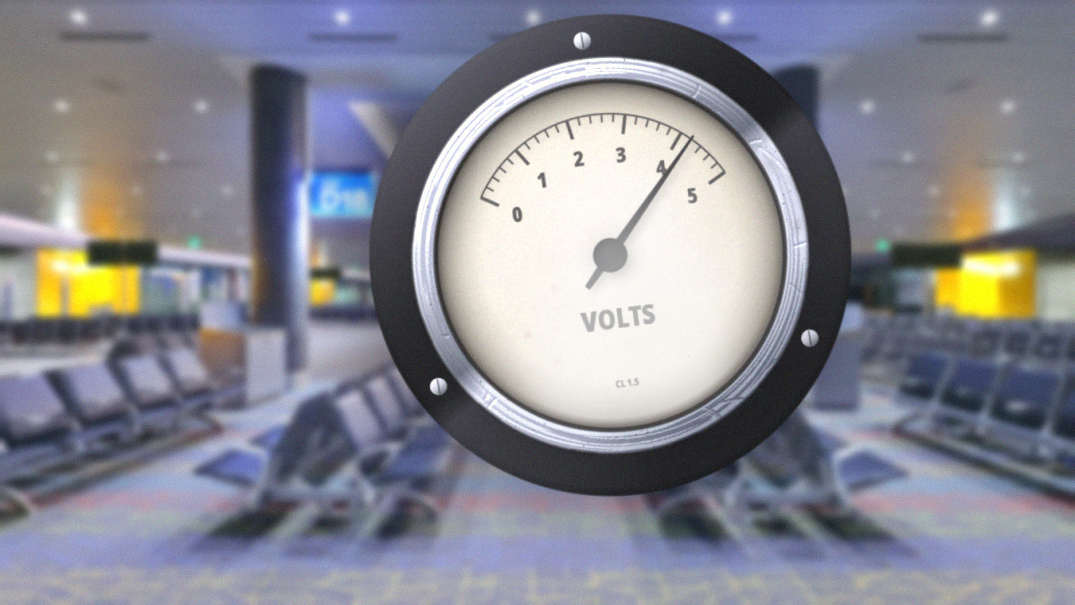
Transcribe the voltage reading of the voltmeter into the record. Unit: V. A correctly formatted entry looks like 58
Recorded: 4.2
